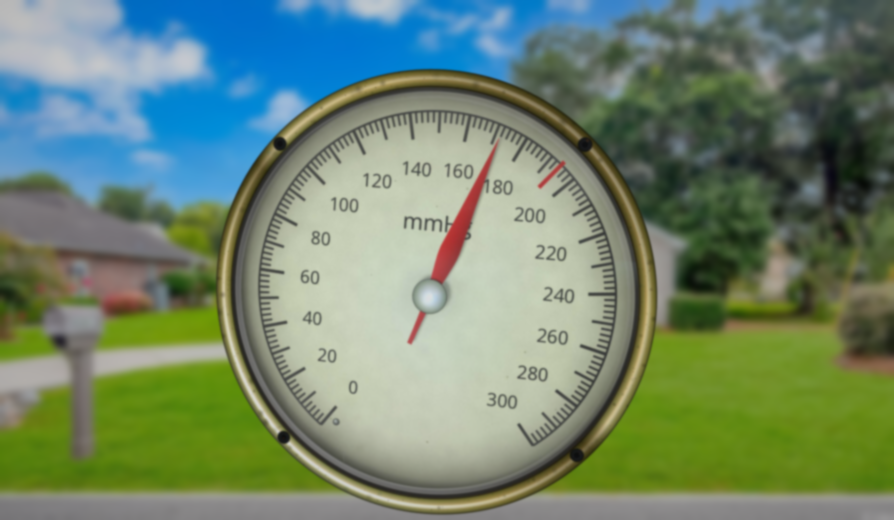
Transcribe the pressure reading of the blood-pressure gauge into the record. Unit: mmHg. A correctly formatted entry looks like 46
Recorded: 172
